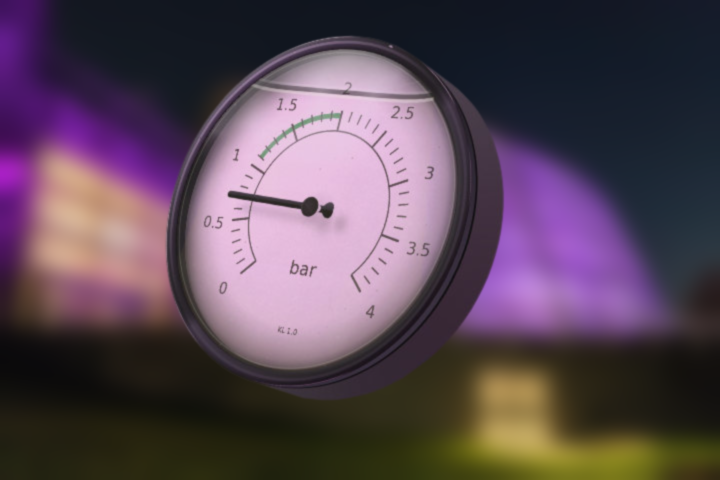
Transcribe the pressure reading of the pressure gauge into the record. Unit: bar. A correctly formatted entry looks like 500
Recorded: 0.7
